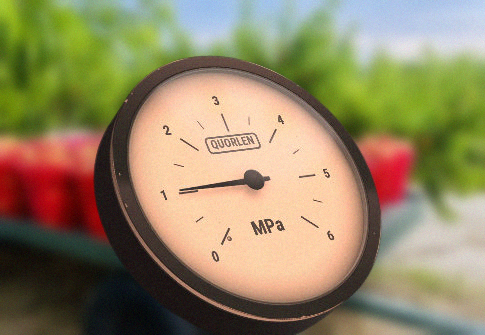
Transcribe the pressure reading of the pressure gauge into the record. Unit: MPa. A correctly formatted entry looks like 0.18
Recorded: 1
